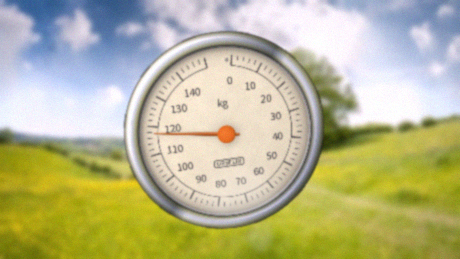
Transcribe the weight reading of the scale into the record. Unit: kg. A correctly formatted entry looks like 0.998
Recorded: 118
